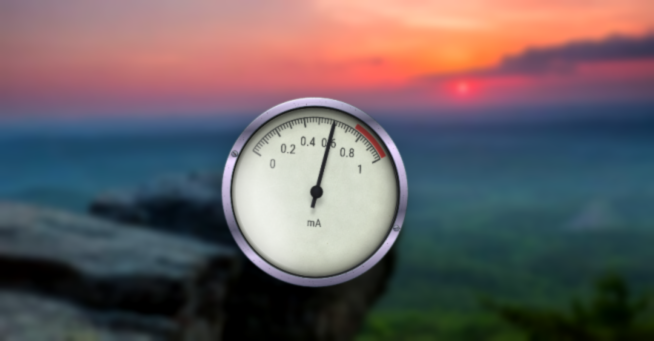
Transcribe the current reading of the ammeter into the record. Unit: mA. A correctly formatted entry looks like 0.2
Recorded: 0.6
